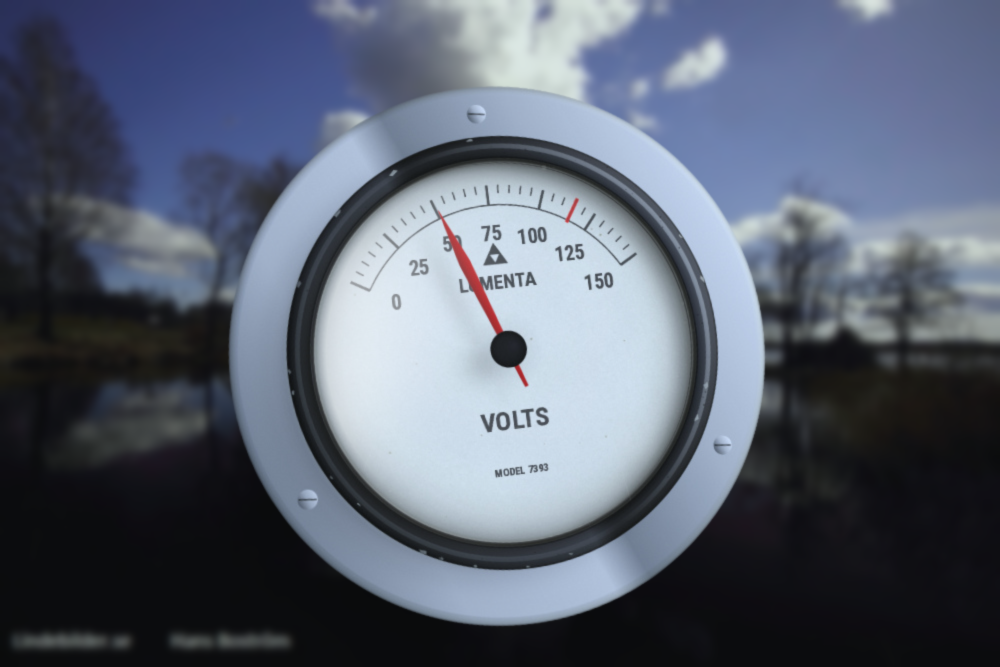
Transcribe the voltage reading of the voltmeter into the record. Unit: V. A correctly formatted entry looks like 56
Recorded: 50
